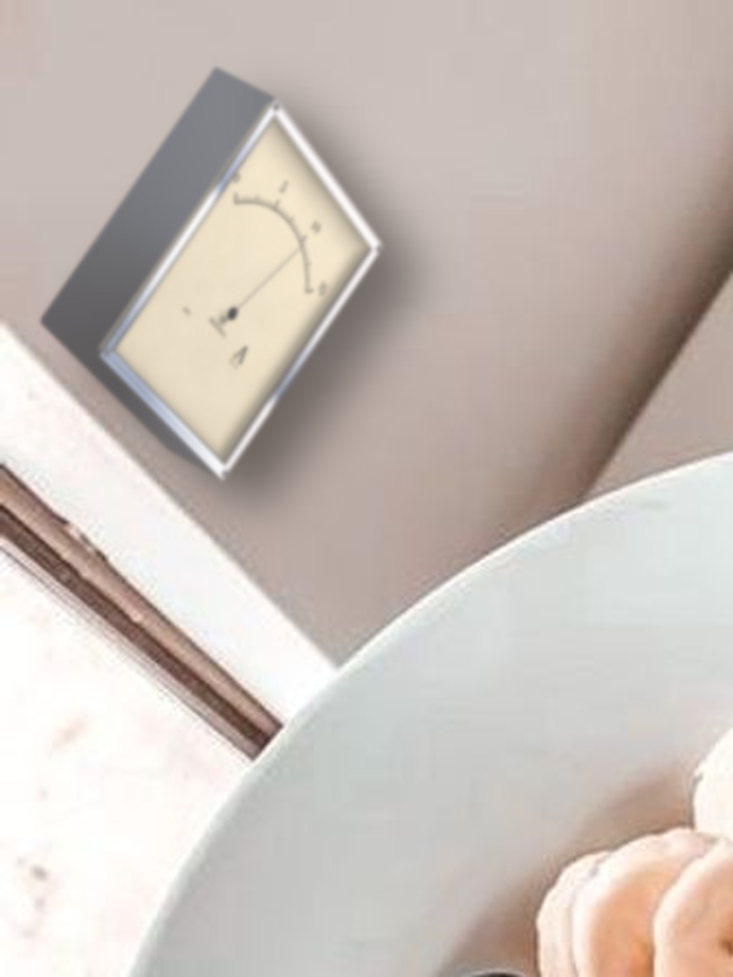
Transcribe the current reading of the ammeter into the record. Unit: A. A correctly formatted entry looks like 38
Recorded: 10
